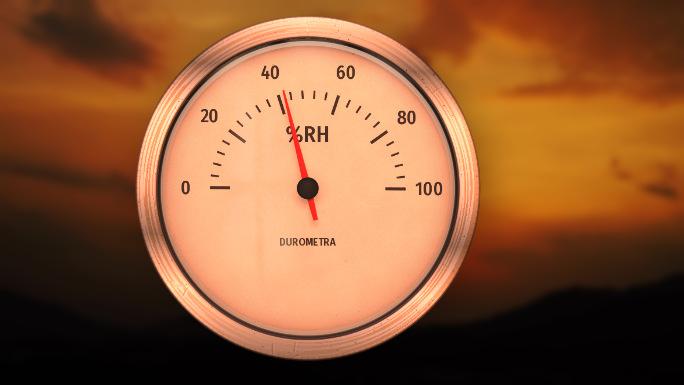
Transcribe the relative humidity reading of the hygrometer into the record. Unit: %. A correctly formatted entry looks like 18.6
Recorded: 42
